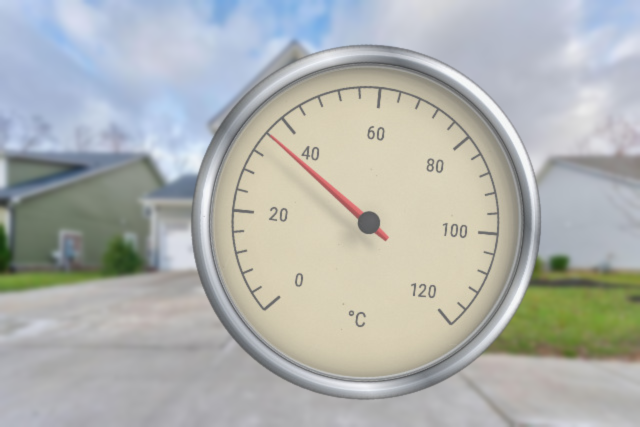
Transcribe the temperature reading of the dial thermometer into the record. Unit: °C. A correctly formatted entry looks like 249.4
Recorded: 36
